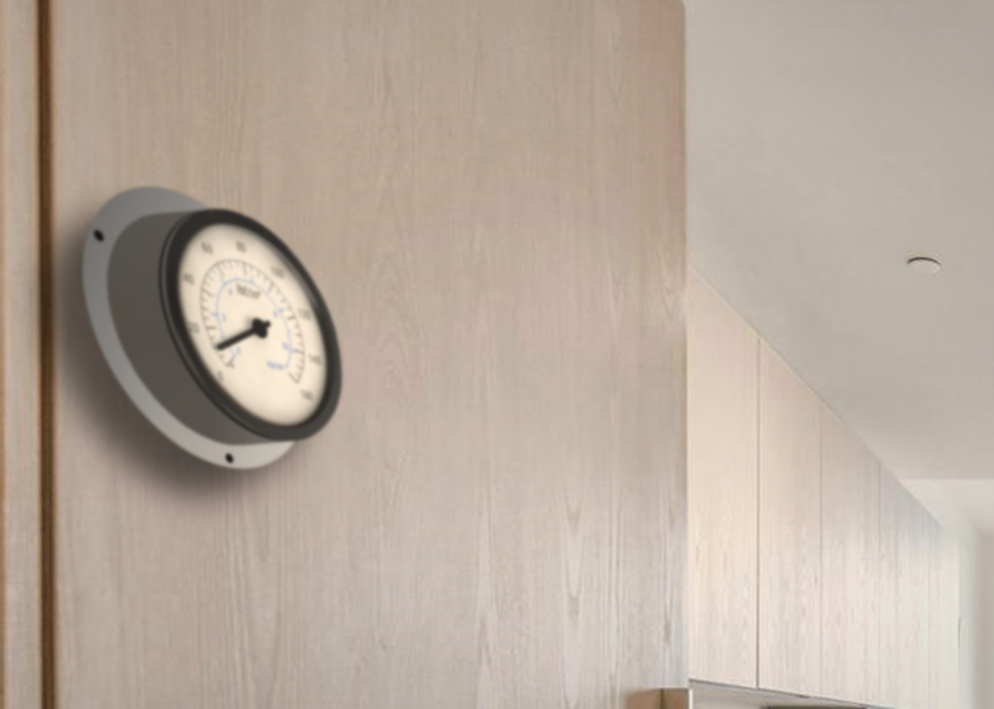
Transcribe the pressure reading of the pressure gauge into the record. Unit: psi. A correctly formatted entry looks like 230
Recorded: 10
